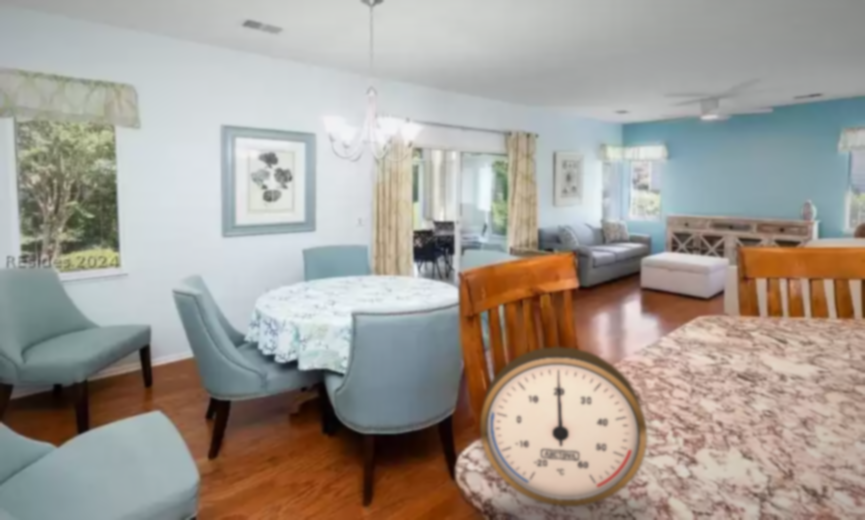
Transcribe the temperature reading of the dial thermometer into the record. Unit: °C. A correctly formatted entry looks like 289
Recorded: 20
